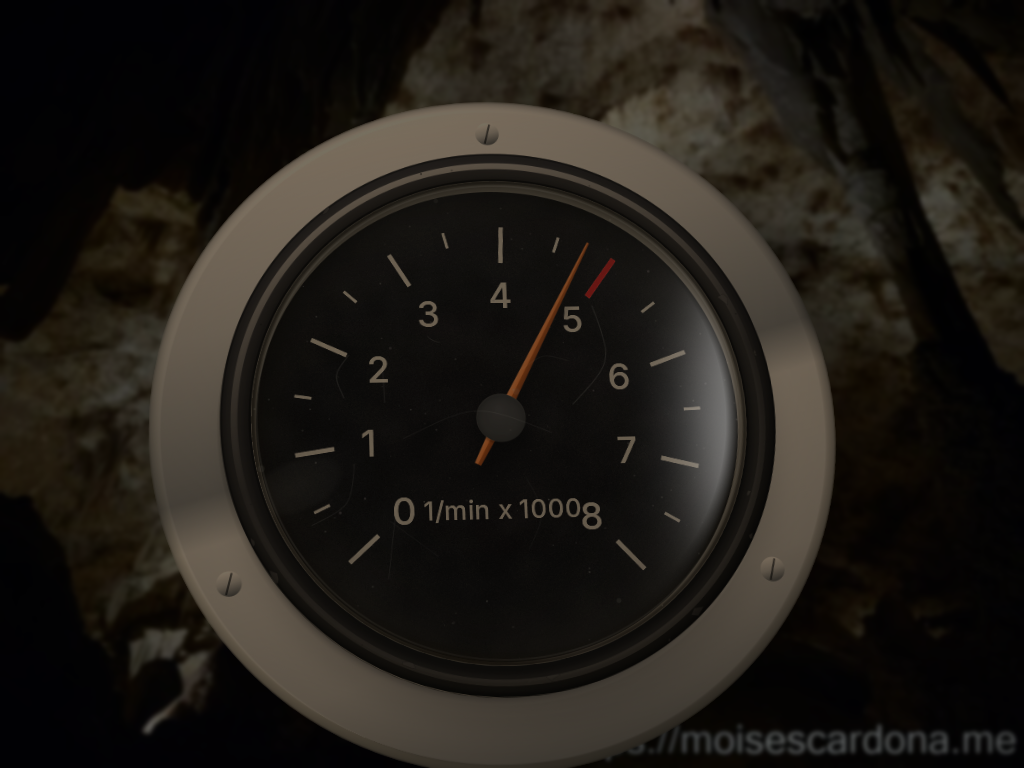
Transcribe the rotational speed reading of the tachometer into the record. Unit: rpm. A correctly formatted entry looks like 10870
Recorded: 4750
